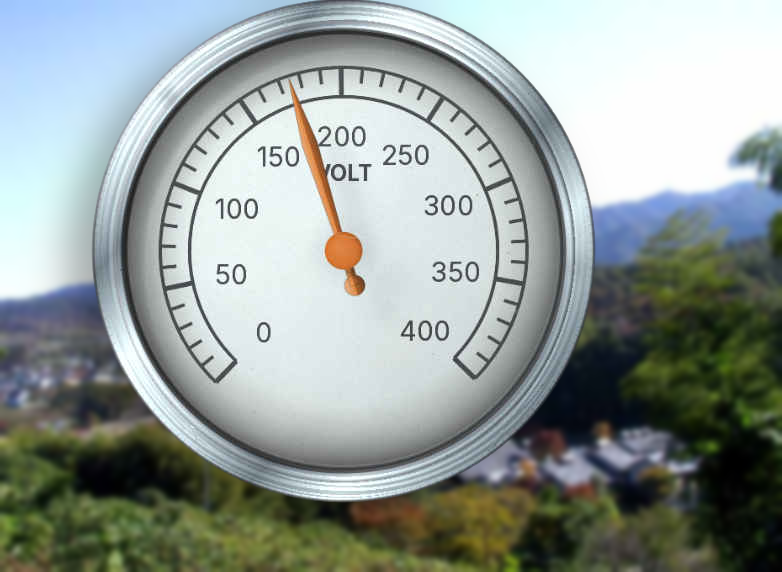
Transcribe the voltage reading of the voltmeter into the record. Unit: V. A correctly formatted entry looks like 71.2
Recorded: 175
